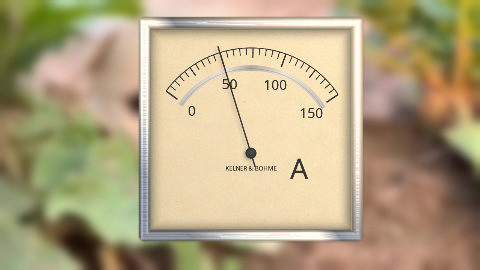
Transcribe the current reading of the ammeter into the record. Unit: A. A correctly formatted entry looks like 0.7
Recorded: 50
